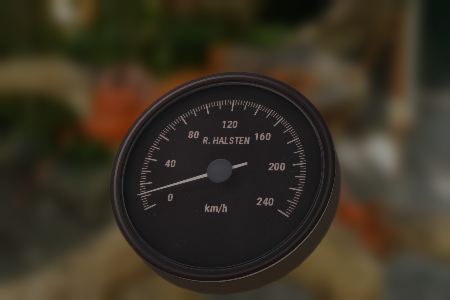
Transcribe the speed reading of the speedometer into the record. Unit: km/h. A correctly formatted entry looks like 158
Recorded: 10
